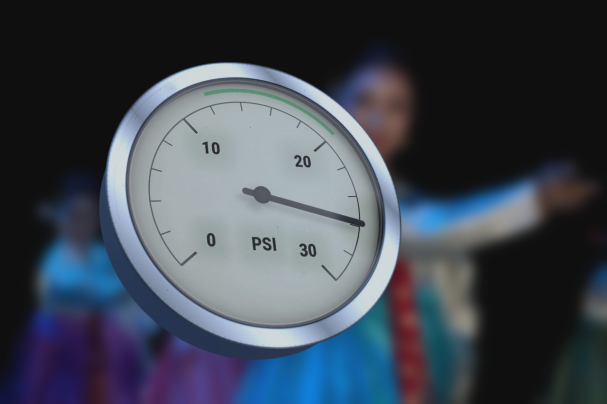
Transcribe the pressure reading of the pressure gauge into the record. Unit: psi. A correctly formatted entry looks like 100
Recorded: 26
